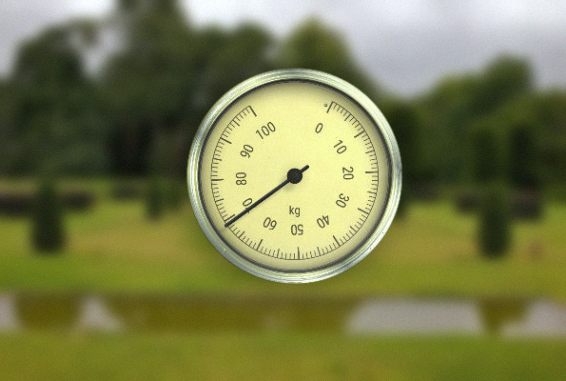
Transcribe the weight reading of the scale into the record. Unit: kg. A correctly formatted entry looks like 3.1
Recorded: 69
